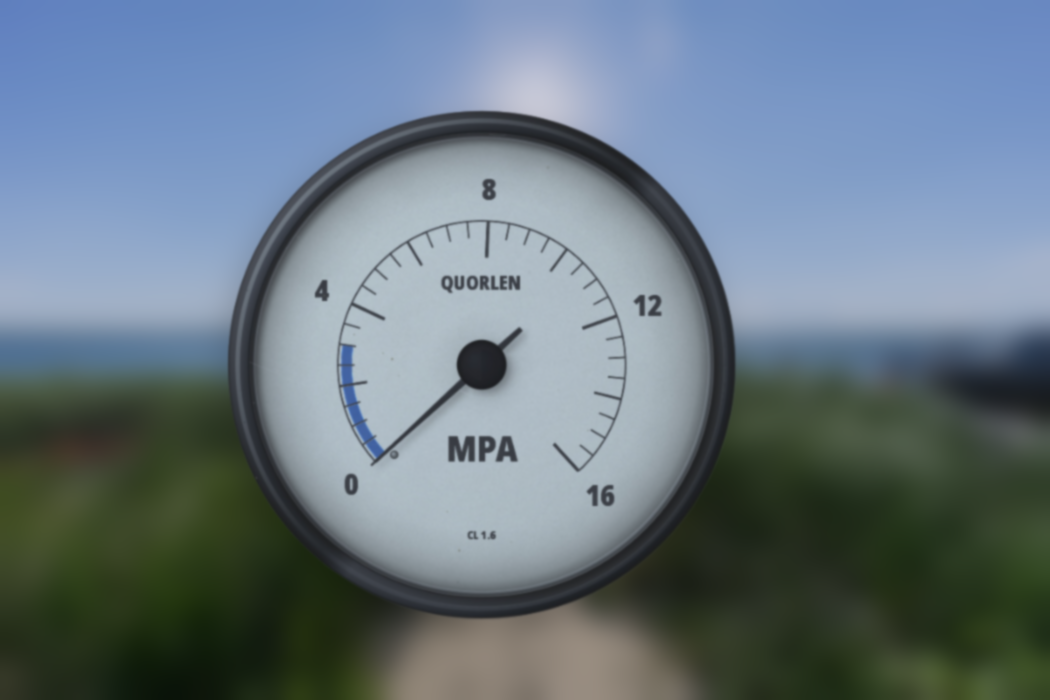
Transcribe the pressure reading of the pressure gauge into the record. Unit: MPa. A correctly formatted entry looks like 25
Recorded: 0
